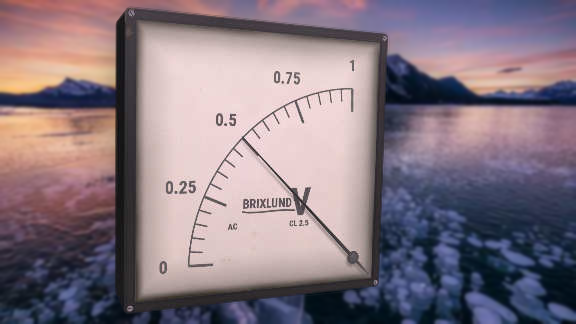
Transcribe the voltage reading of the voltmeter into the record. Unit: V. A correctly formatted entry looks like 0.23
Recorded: 0.5
